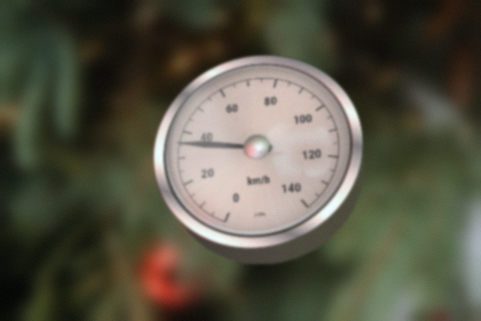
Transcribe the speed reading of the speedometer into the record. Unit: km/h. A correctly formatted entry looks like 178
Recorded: 35
